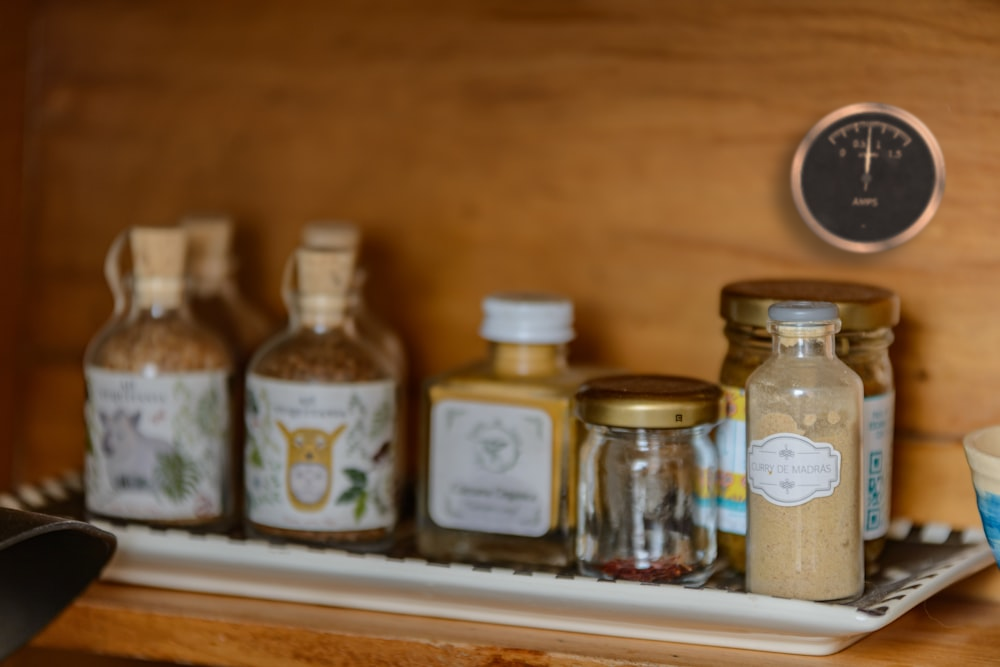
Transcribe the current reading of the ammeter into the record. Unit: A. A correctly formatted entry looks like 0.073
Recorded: 0.75
